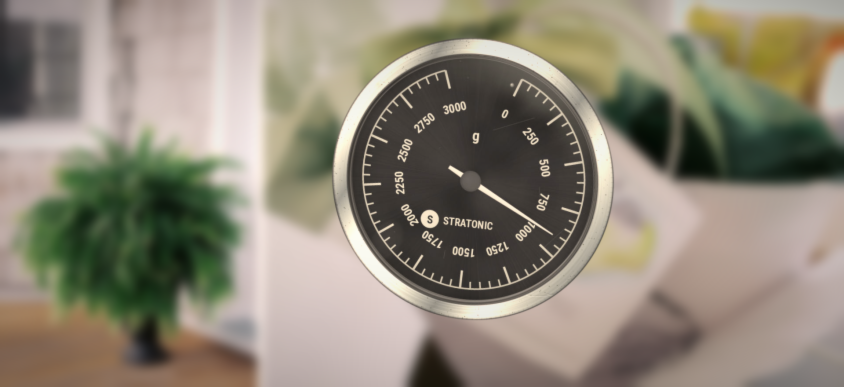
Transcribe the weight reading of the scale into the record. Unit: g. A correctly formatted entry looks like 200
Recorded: 900
